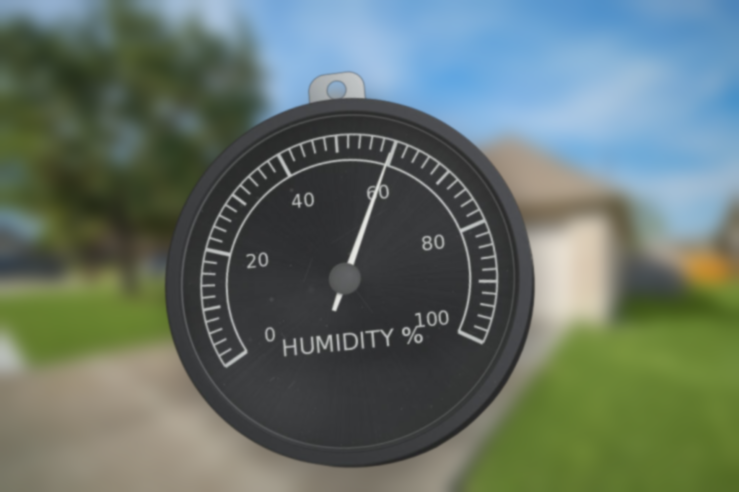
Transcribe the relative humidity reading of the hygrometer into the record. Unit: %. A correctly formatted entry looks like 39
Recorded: 60
